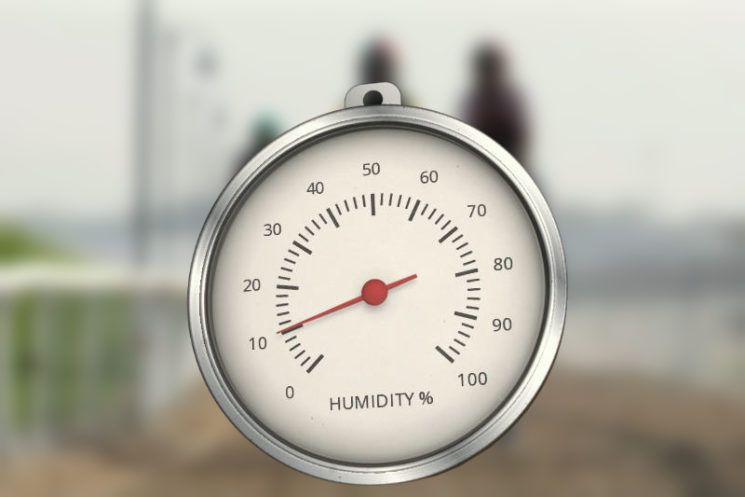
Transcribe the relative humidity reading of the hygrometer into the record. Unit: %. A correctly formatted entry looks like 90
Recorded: 10
